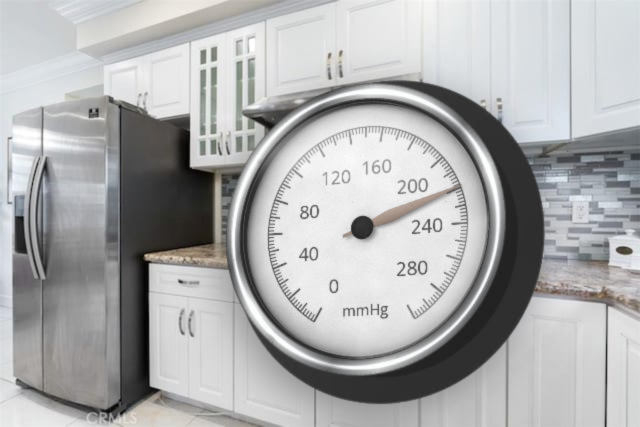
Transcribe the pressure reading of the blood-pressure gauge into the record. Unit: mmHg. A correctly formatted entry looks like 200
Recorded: 220
